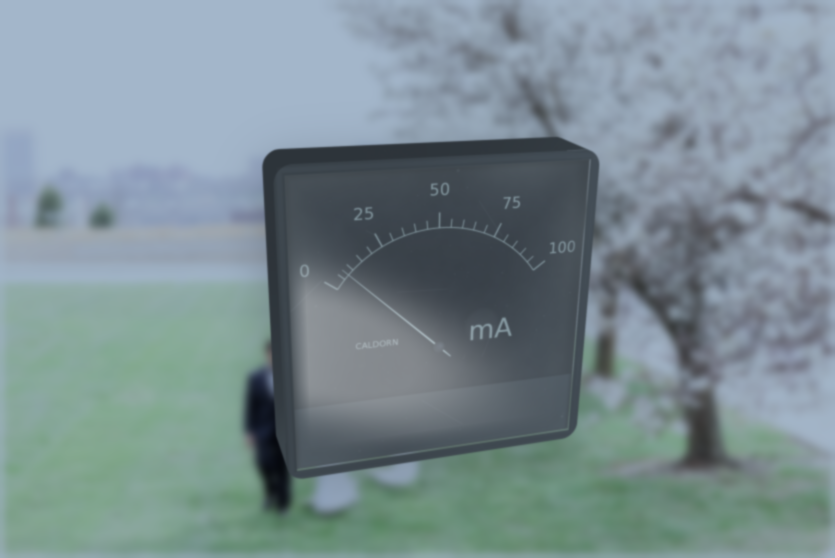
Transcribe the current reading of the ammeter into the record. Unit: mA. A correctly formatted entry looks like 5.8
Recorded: 7.5
